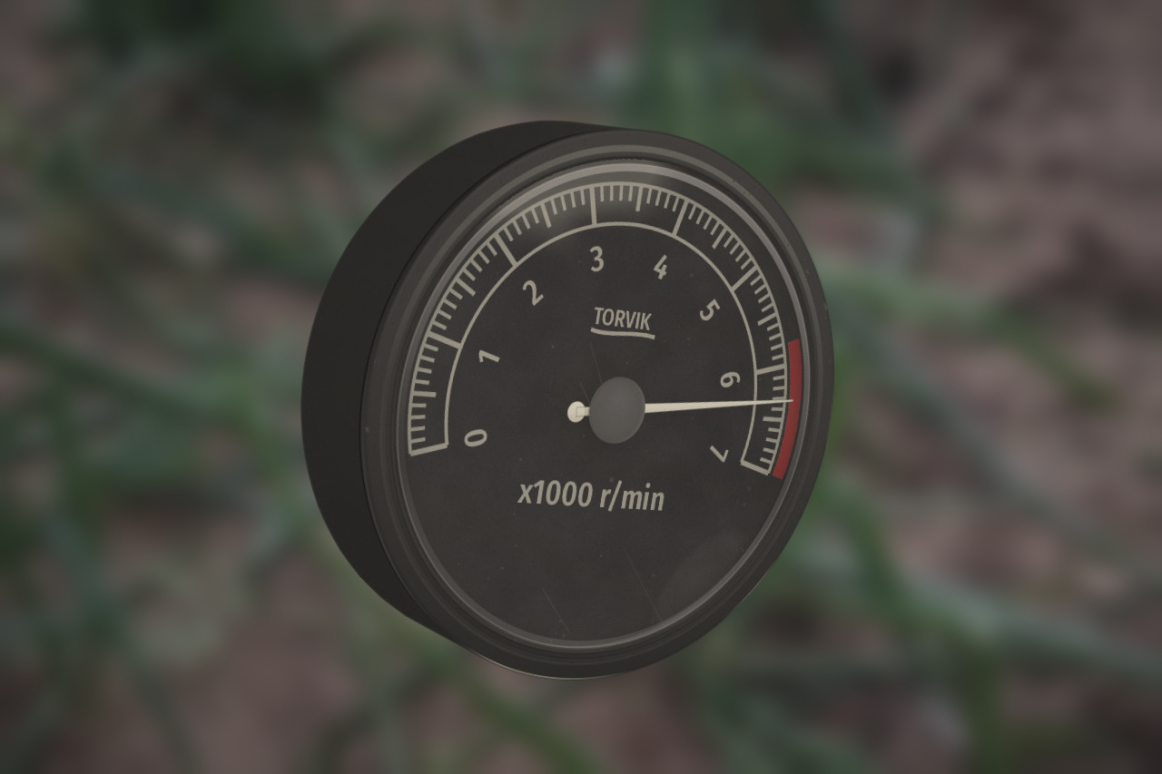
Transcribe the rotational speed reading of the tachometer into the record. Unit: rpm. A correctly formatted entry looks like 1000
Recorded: 6300
